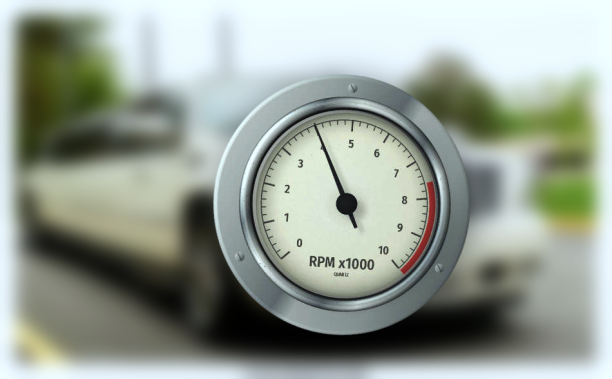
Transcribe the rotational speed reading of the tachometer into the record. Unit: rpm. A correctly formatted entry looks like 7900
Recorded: 4000
